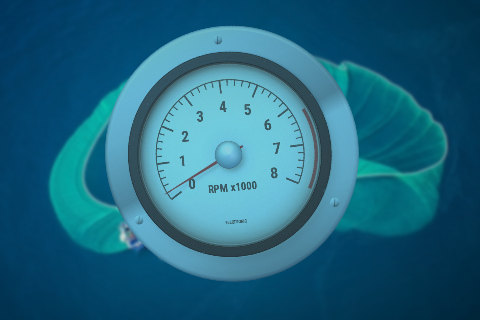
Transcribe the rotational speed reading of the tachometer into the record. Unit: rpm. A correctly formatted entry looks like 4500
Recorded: 200
